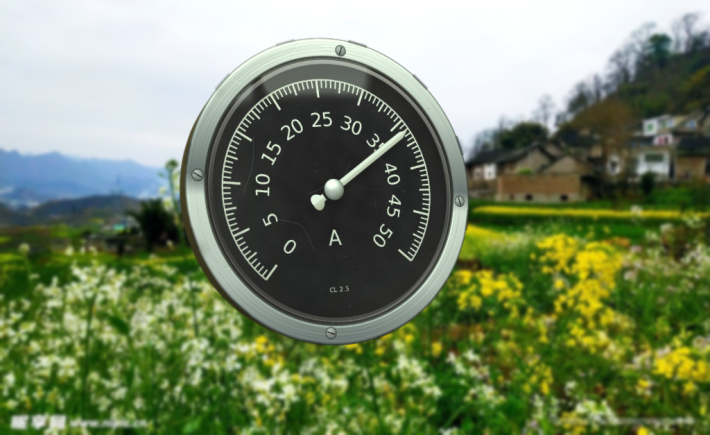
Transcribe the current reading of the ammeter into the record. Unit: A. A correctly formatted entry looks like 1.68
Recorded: 36
